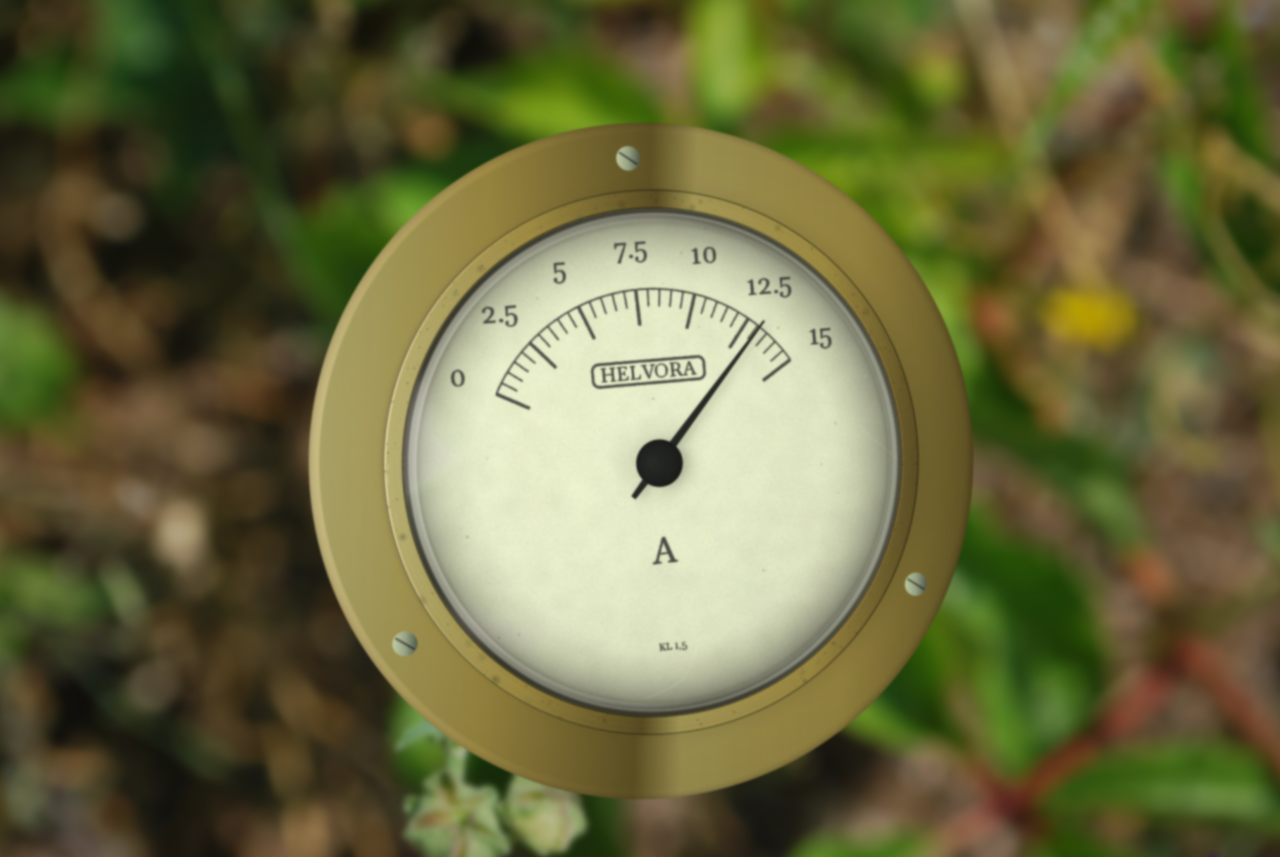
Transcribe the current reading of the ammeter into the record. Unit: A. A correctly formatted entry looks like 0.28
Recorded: 13
